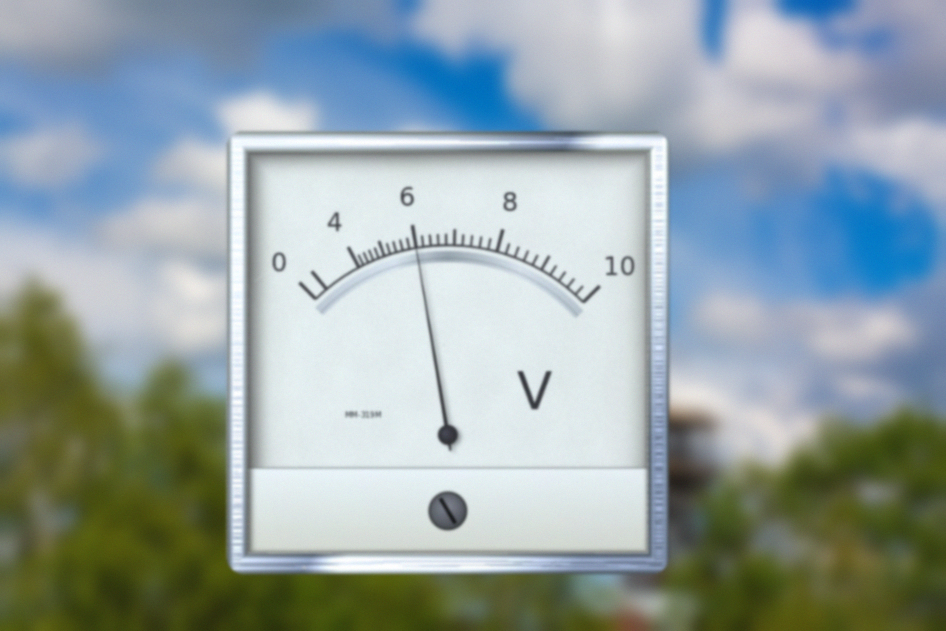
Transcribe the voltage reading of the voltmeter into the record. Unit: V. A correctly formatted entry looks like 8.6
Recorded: 6
